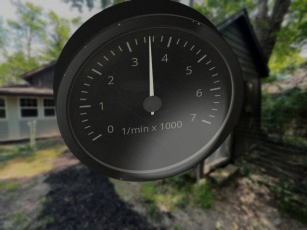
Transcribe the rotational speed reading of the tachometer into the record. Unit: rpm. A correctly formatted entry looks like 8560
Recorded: 3500
